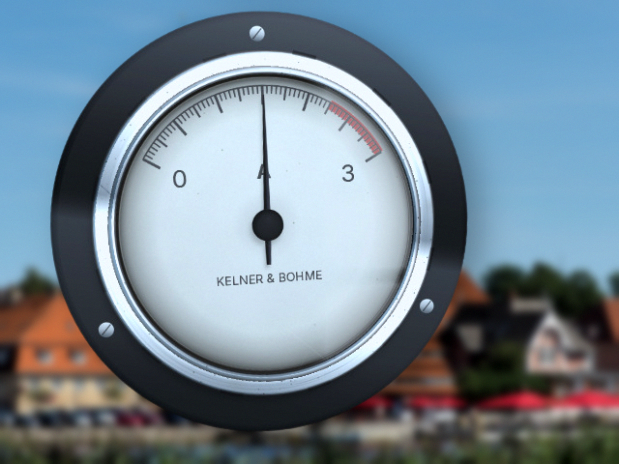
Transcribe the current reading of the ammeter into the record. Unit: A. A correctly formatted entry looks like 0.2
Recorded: 1.5
